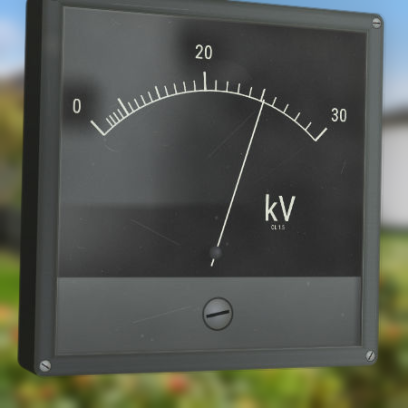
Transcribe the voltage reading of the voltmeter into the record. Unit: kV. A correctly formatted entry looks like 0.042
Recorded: 25
